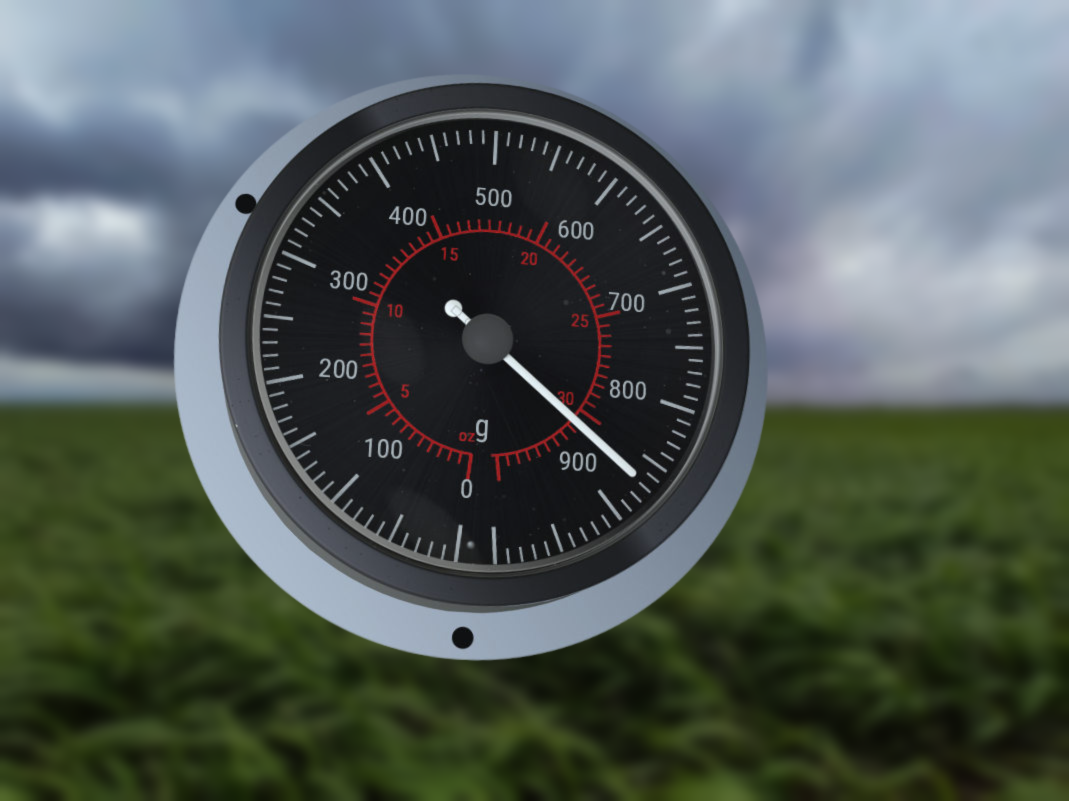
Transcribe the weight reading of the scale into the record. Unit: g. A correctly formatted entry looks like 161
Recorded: 870
